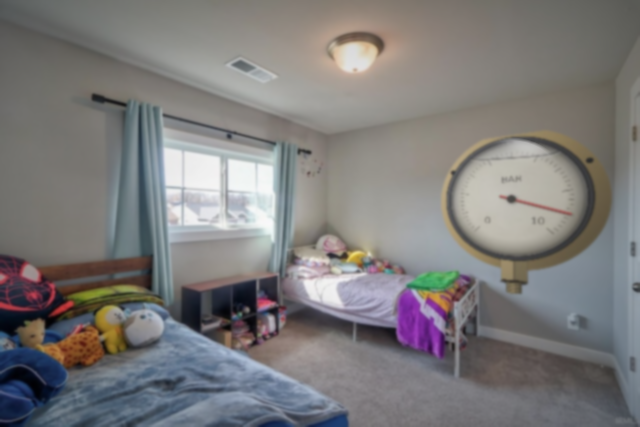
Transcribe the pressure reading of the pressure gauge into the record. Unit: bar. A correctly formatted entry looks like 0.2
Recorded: 9
